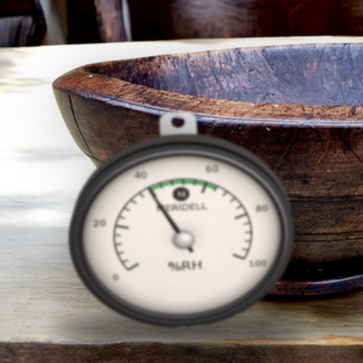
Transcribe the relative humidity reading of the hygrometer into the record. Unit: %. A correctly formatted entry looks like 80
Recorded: 40
